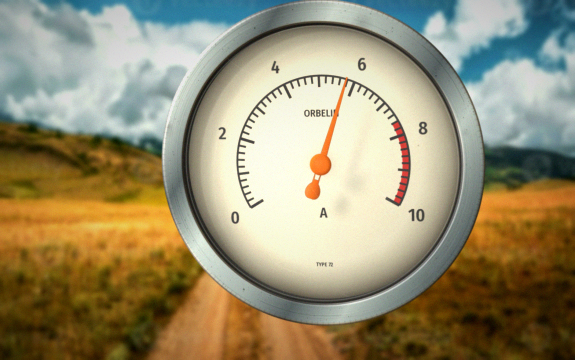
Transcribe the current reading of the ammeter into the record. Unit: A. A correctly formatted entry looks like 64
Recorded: 5.8
